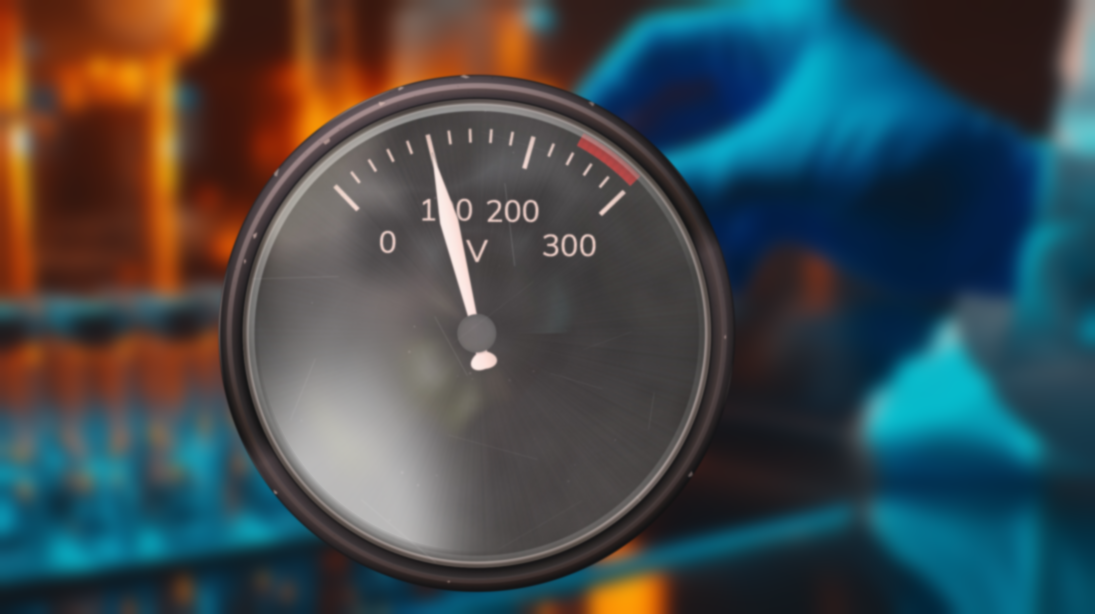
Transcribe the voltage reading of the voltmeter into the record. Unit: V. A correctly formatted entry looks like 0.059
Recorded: 100
